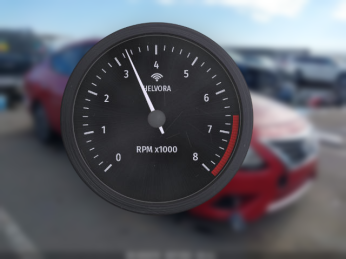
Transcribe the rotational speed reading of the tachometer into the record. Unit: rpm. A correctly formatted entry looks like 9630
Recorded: 3300
